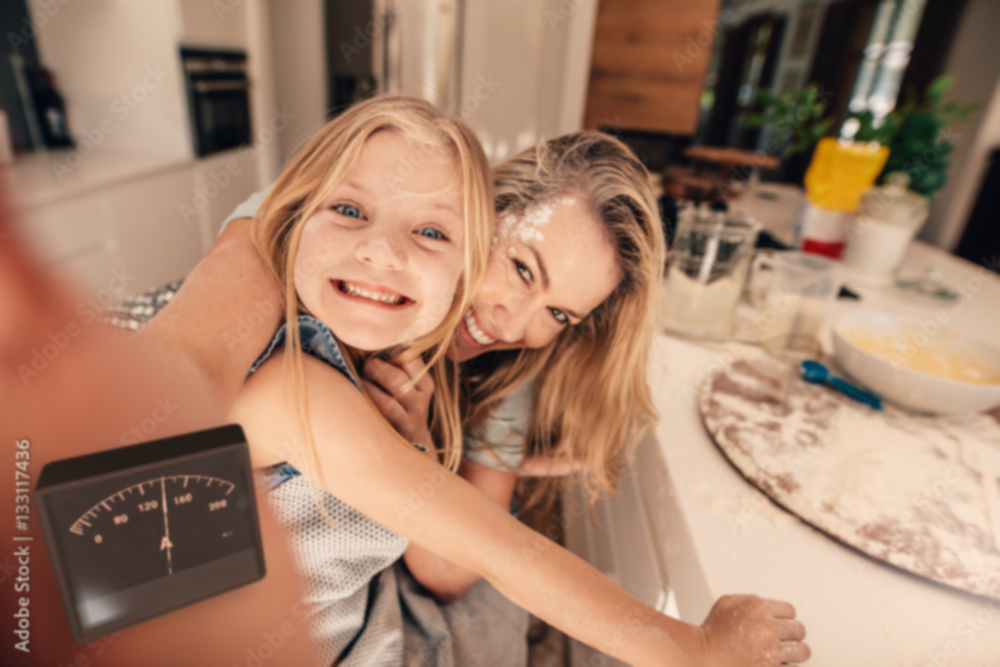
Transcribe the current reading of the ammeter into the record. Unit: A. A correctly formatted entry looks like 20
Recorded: 140
